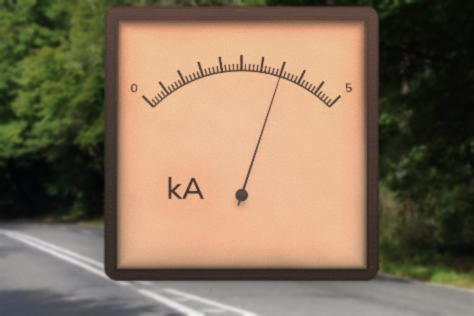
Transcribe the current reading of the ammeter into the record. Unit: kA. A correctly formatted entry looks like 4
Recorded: 3.5
